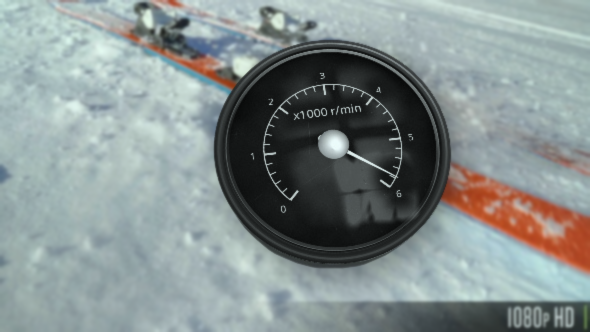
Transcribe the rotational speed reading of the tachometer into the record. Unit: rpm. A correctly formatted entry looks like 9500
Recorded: 5800
